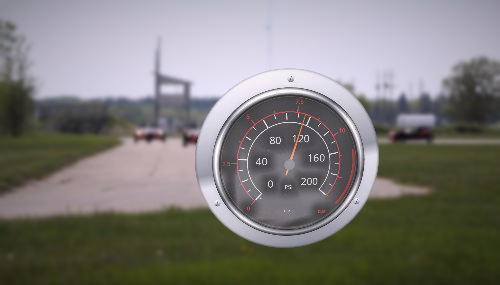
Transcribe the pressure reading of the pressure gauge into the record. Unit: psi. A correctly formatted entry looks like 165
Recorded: 115
